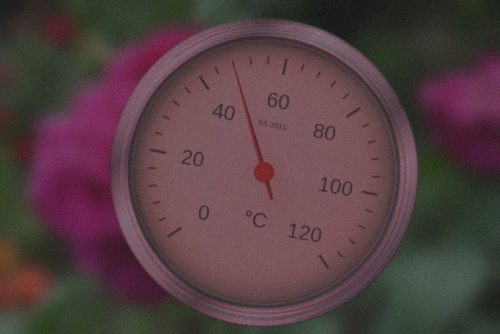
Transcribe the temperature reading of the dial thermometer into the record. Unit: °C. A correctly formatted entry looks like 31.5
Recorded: 48
